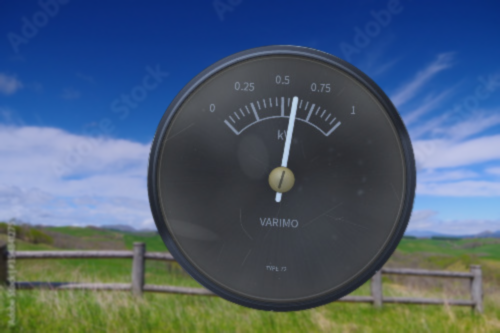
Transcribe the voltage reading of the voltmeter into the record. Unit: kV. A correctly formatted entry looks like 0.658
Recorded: 0.6
